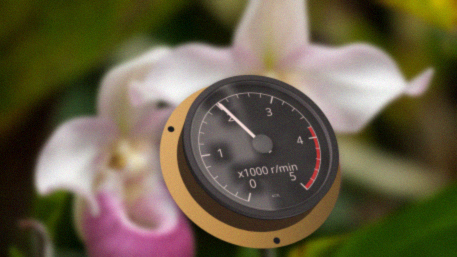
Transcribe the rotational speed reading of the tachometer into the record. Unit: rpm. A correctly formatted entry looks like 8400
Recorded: 2000
